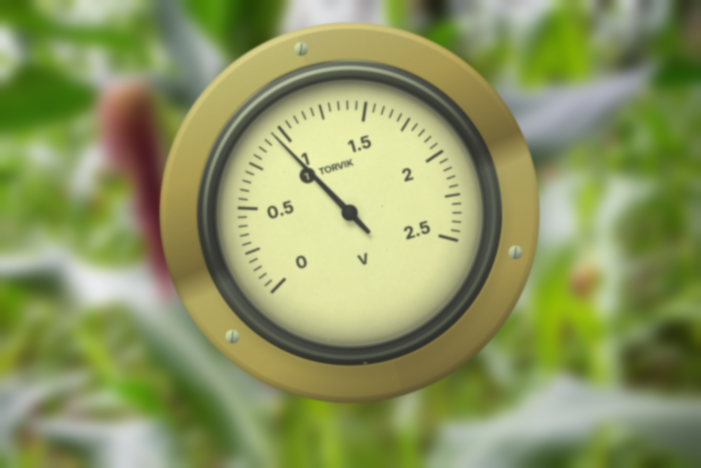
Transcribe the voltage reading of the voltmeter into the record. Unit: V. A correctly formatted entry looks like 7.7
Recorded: 0.95
